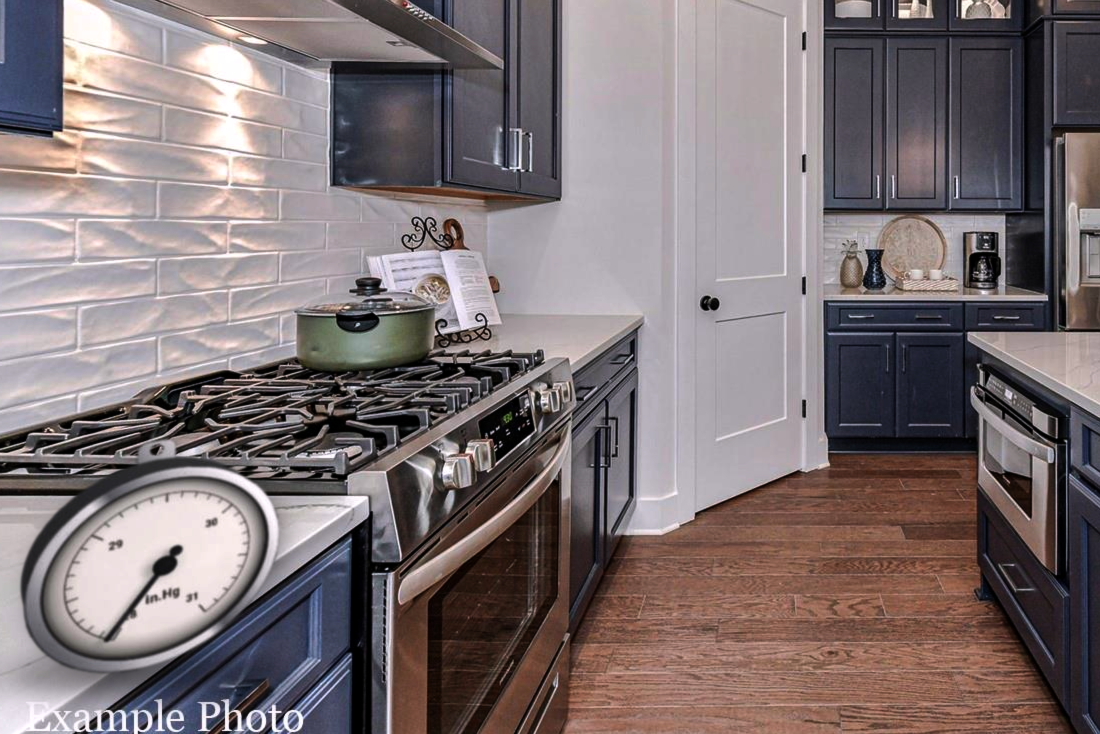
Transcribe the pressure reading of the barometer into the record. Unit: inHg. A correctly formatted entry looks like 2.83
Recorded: 28.05
